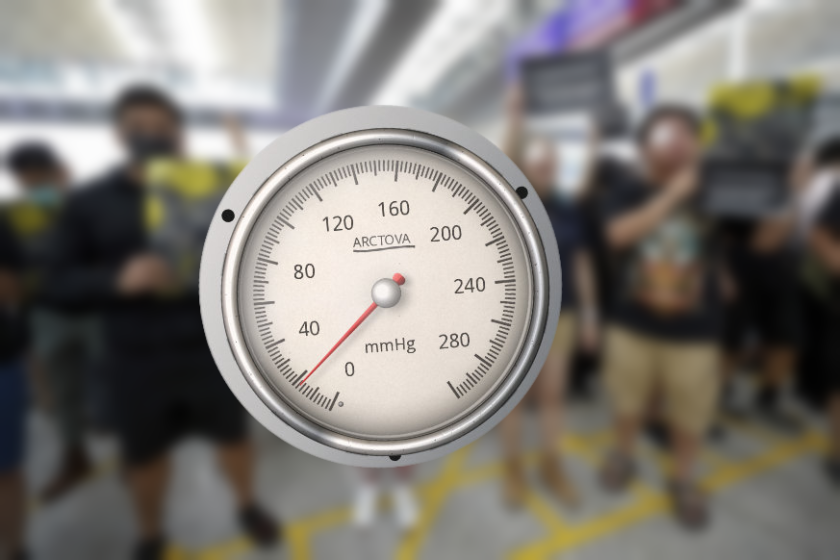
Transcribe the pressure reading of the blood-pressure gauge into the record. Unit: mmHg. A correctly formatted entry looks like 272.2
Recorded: 18
